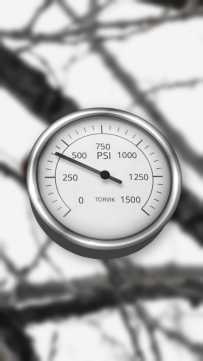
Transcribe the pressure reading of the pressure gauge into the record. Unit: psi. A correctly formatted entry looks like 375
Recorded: 400
